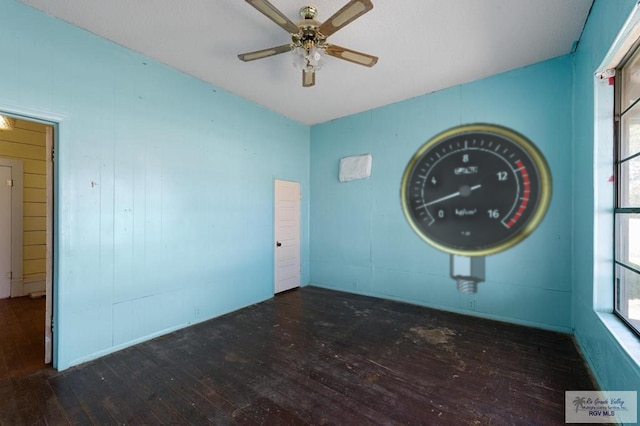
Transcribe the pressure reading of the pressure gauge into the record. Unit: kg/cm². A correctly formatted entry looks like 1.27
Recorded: 1.5
